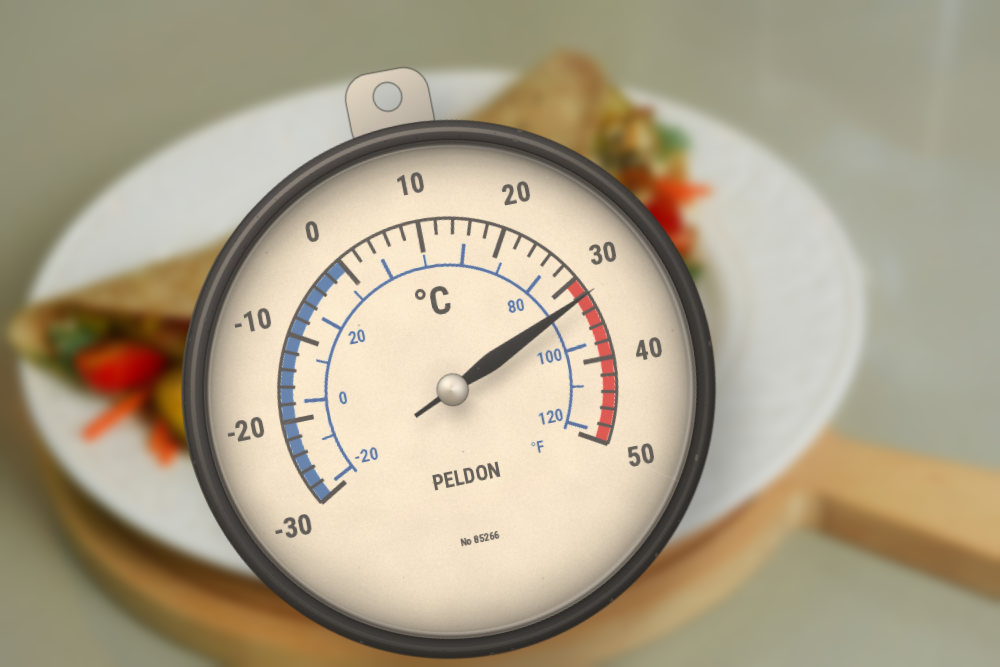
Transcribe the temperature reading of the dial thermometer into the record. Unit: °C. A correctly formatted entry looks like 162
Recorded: 32
